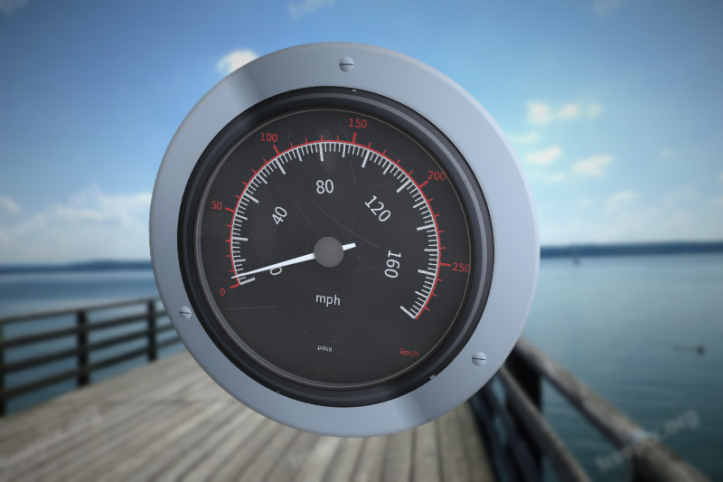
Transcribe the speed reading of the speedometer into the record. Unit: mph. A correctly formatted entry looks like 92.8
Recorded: 4
